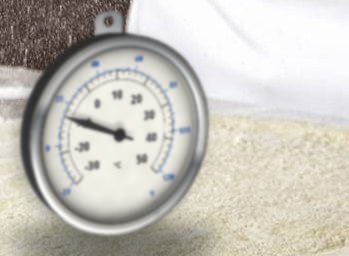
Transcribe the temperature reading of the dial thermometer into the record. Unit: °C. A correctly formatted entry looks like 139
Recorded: -10
